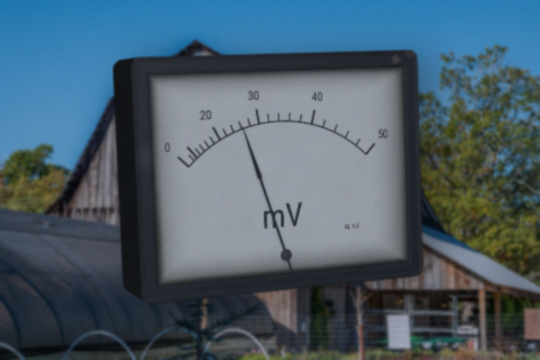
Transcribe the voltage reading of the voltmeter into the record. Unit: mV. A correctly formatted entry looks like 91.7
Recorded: 26
